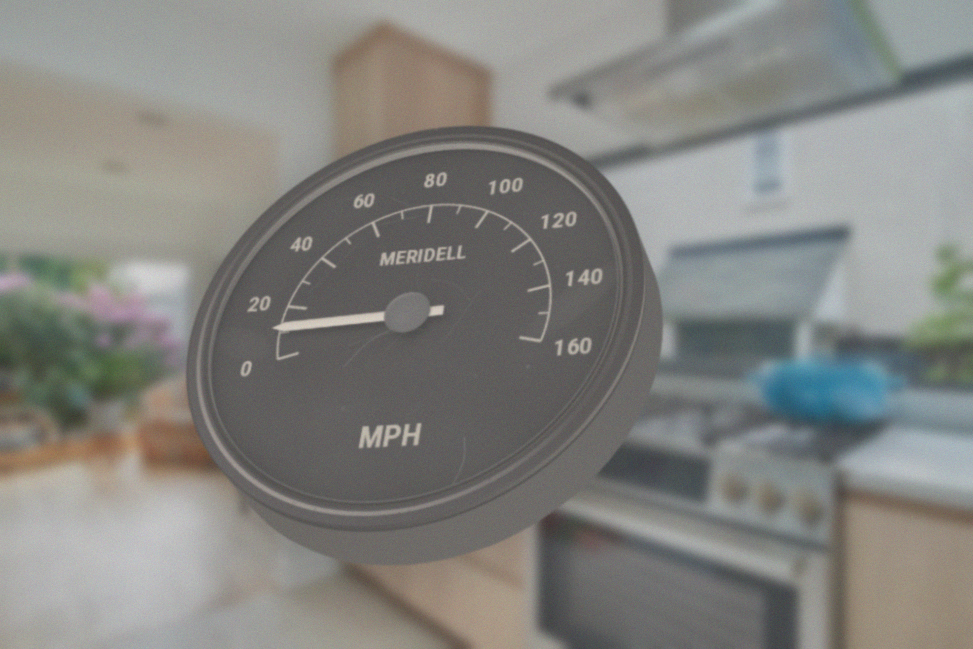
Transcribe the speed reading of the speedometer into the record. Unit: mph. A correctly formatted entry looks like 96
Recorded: 10
